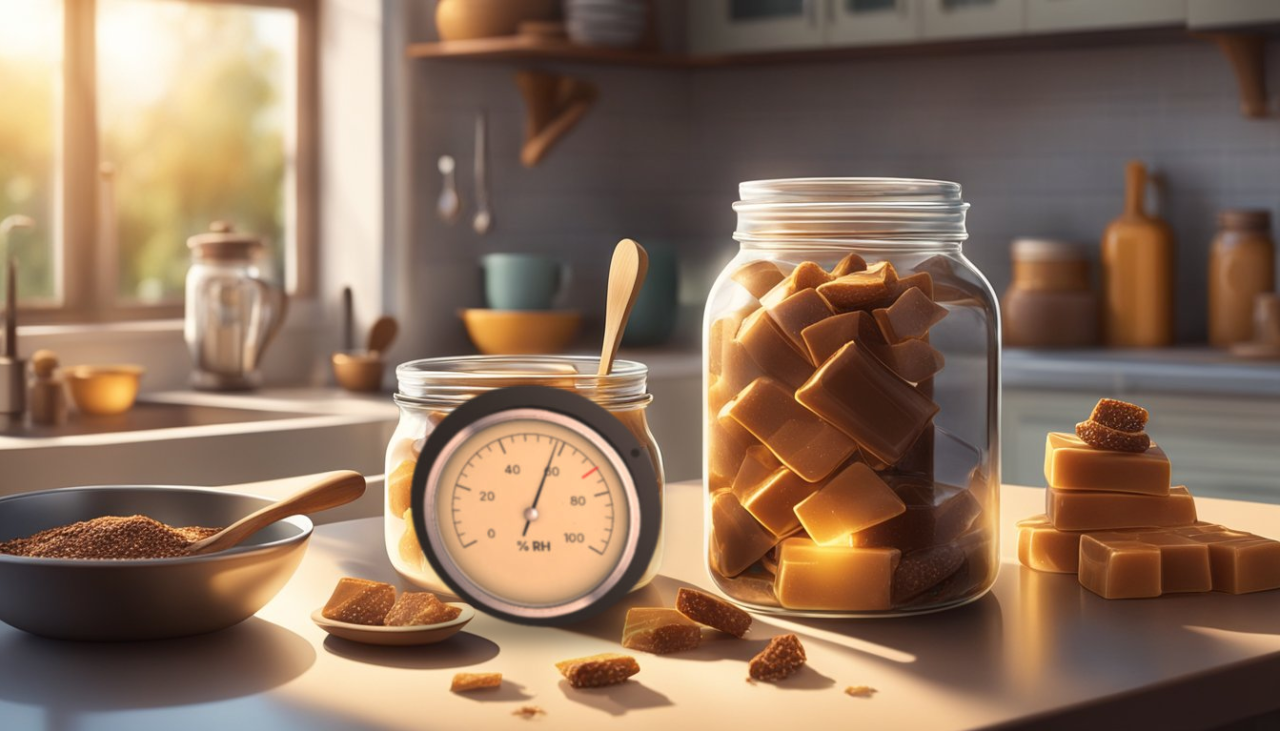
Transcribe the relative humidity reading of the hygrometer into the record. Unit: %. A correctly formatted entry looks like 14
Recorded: 58
